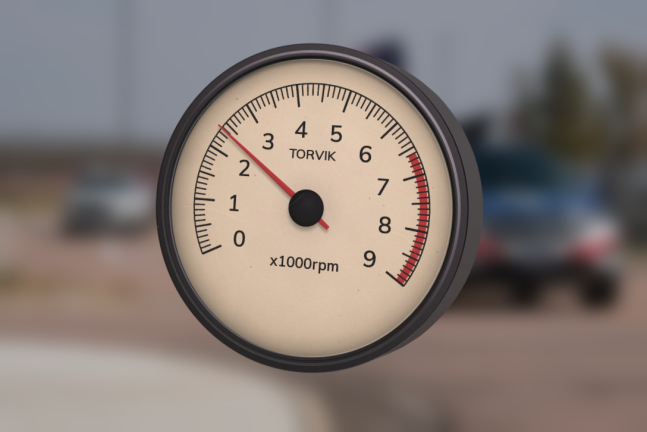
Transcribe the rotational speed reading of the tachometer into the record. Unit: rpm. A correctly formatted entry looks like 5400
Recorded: 2400
